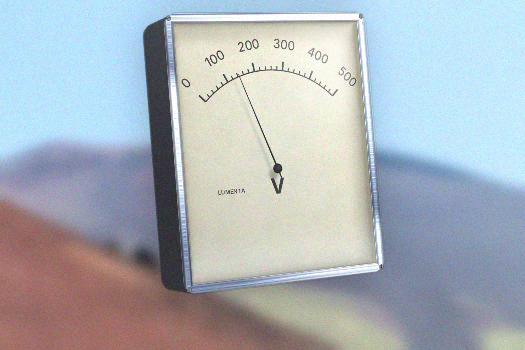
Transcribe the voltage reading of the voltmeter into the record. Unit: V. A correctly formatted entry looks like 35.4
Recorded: 140
